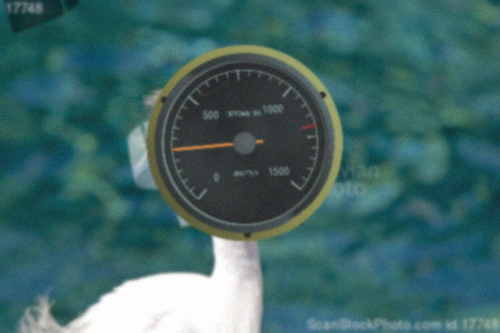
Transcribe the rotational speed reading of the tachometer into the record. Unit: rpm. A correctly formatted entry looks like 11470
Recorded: 250
